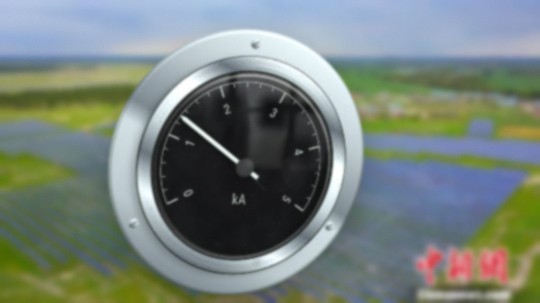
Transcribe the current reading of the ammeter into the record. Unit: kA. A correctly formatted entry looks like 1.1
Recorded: 1.3
